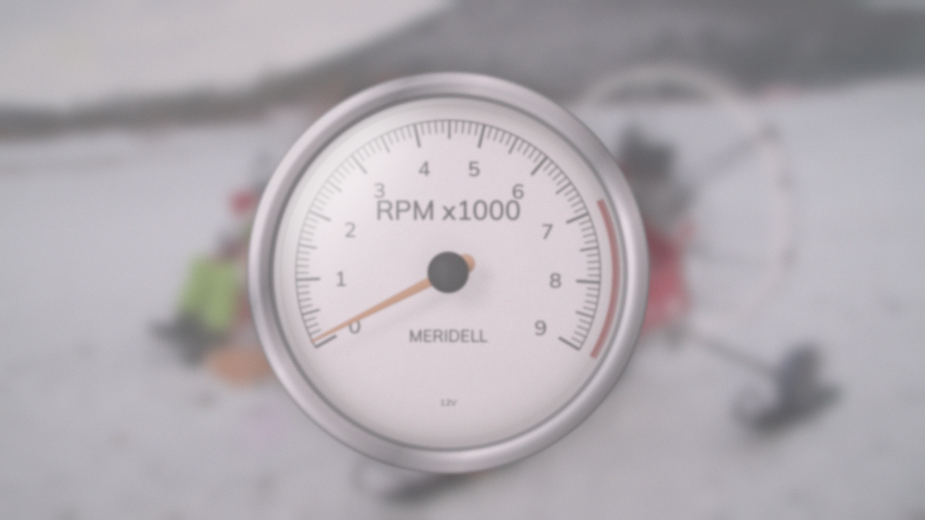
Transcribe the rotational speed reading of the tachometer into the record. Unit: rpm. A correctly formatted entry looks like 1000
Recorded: 100
